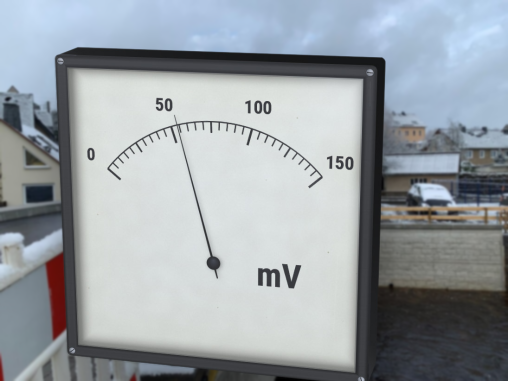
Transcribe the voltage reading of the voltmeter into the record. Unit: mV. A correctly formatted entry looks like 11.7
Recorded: 55
